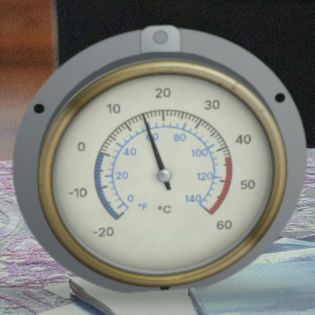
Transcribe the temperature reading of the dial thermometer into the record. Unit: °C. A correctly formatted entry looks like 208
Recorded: 15
